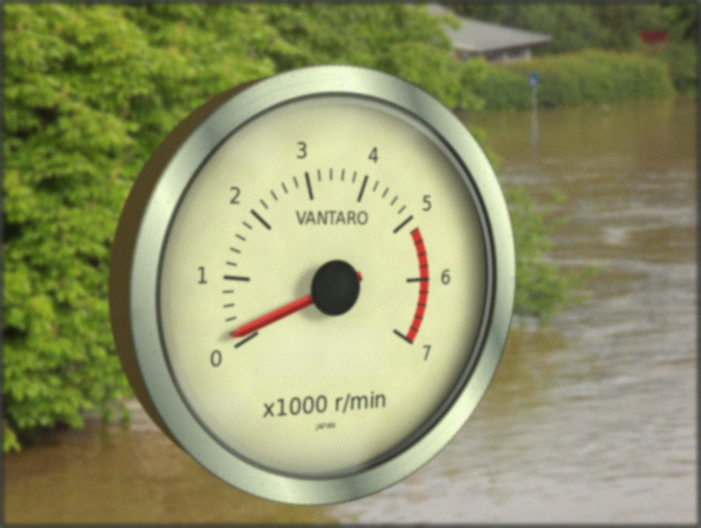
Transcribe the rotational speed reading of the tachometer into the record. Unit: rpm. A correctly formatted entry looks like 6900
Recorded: 200
